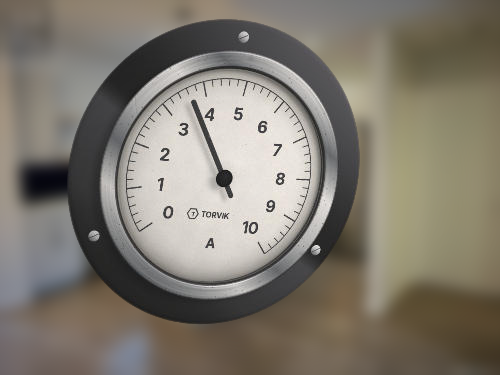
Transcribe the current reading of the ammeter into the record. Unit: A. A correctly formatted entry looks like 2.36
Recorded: 3.6
